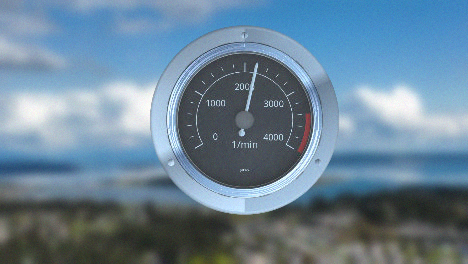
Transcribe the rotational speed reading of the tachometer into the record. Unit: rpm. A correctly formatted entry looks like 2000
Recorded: 2200
